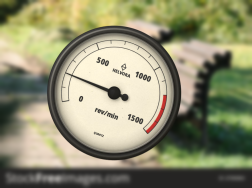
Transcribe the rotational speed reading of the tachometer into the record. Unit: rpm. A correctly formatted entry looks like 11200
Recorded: 200
